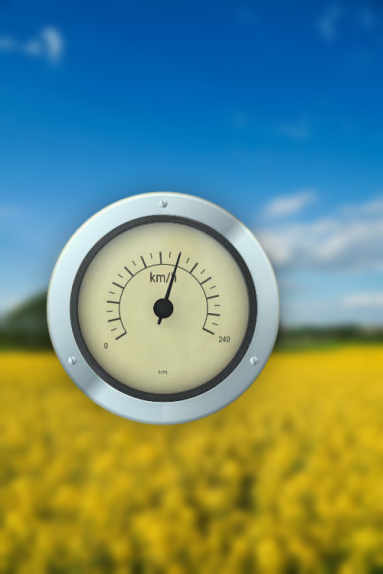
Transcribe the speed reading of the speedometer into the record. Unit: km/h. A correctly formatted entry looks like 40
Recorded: 140
